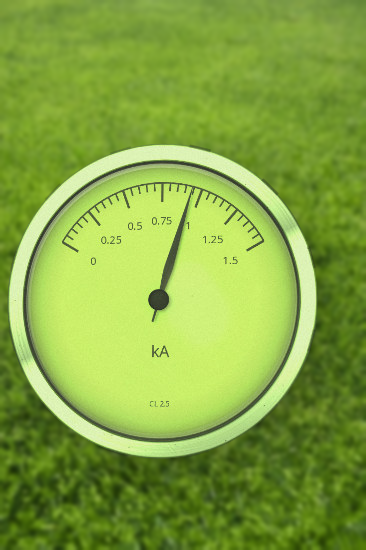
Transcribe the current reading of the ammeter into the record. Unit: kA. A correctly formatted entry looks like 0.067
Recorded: 0.95
